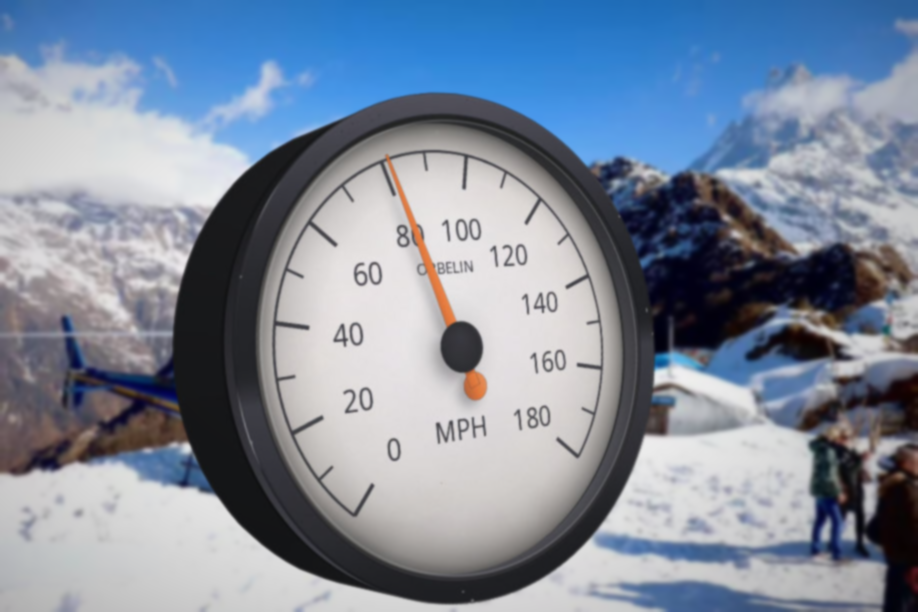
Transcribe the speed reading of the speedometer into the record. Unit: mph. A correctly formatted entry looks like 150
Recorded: 80
